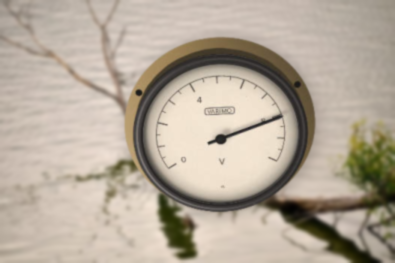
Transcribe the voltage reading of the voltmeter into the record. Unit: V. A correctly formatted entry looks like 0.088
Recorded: 8
